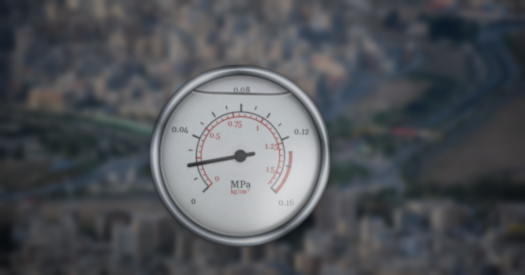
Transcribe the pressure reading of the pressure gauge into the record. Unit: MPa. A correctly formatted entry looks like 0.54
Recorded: 0.02
